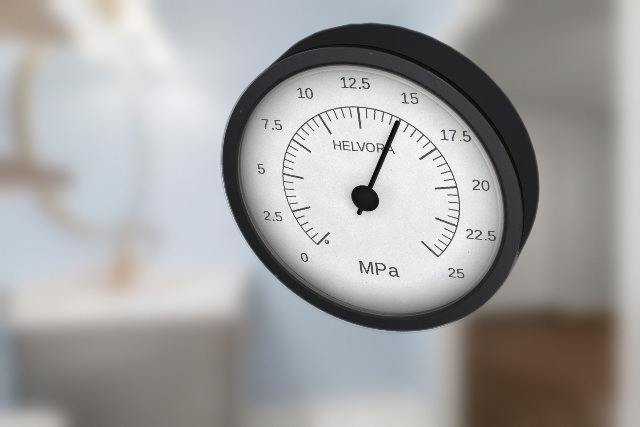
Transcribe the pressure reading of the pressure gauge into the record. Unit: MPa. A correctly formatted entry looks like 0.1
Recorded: 15
